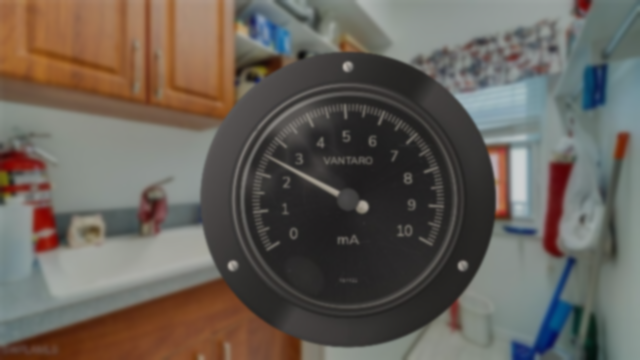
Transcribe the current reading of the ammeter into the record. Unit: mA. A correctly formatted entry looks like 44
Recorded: 2.5
